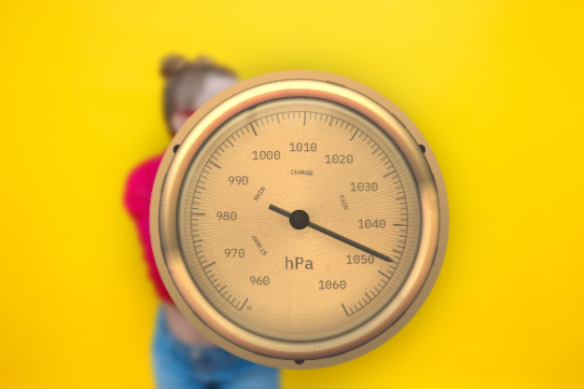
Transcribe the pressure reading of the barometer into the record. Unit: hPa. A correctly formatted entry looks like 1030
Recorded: 1047
